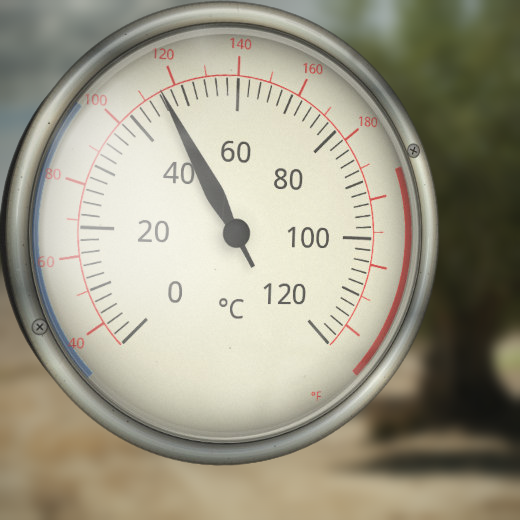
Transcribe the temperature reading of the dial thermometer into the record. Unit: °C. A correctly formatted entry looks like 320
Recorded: 46
